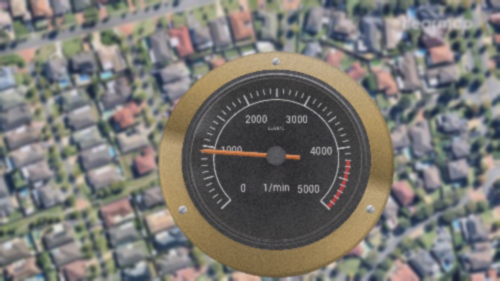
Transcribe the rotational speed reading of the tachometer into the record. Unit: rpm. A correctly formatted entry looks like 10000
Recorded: 900
